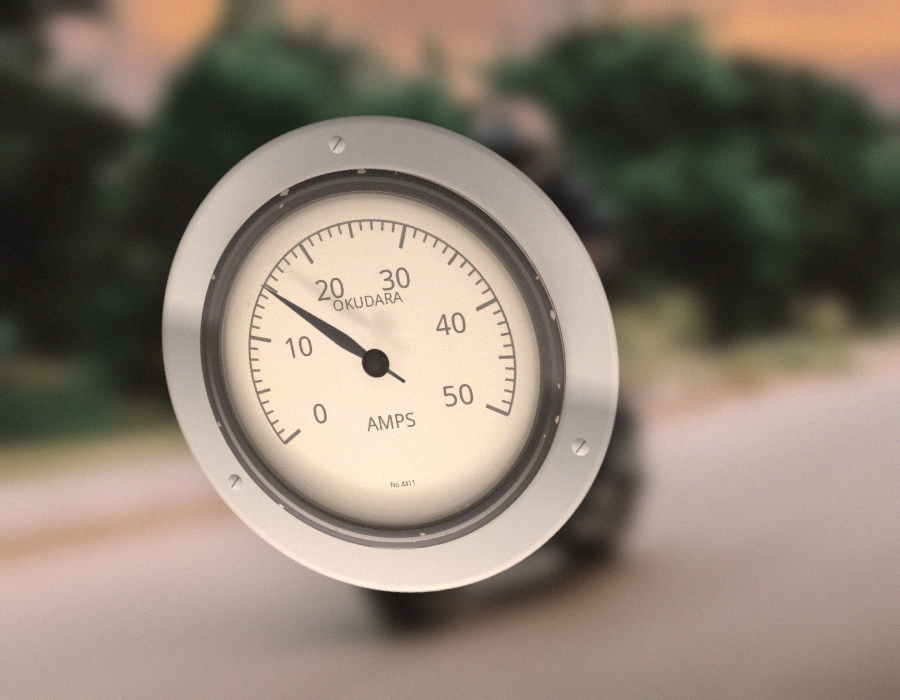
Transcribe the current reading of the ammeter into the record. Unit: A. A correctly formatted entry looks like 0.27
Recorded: 15
